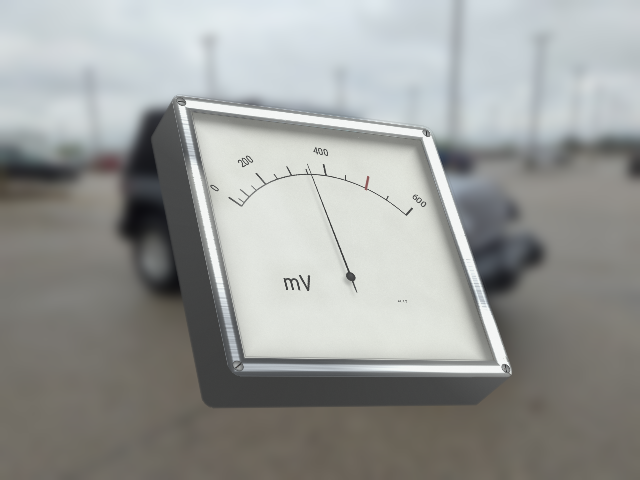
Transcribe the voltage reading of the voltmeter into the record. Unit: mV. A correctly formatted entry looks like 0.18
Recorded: 350
